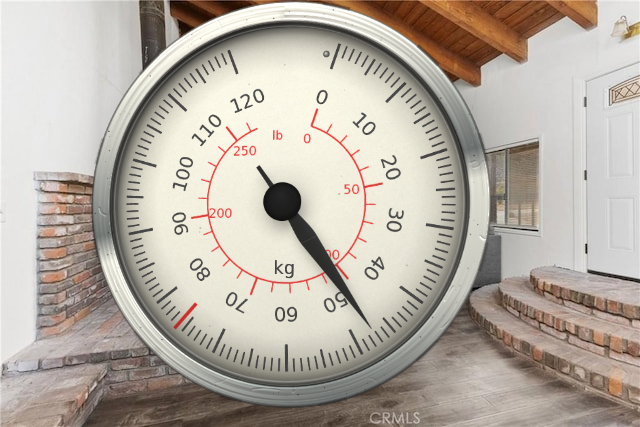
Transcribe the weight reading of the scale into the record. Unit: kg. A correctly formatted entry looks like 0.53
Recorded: 47
